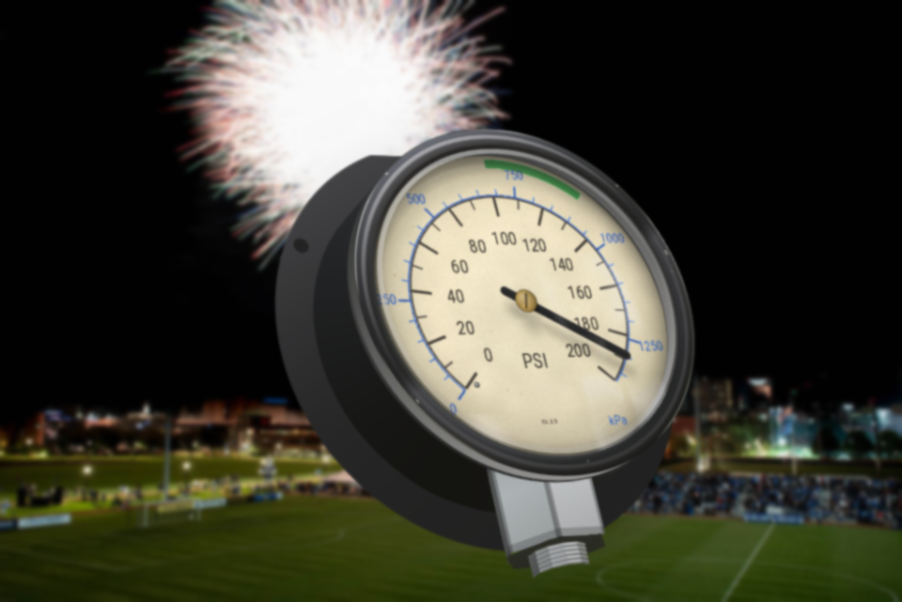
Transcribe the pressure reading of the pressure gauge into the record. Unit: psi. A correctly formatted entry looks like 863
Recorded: 190
